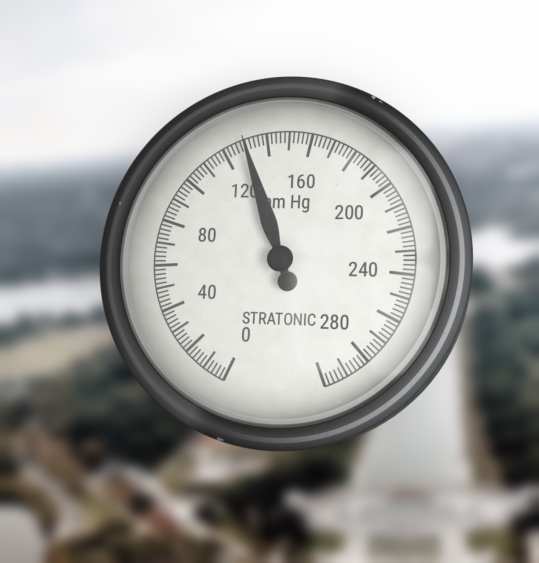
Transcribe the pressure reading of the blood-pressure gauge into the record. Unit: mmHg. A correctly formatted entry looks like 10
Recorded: 130
